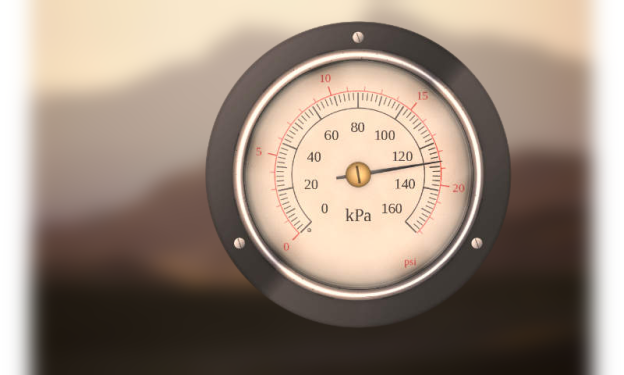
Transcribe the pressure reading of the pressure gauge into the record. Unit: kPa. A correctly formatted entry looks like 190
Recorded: 128
